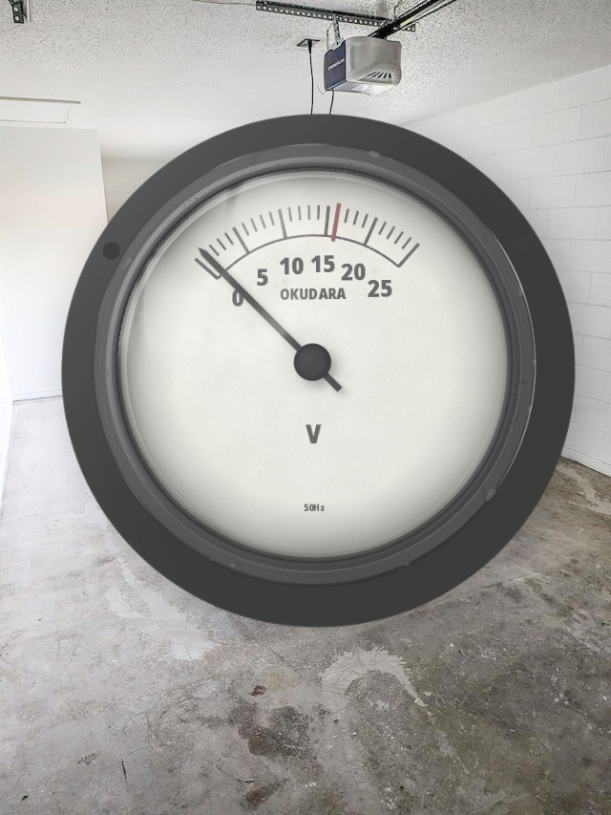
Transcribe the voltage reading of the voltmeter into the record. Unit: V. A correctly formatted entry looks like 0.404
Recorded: 1
